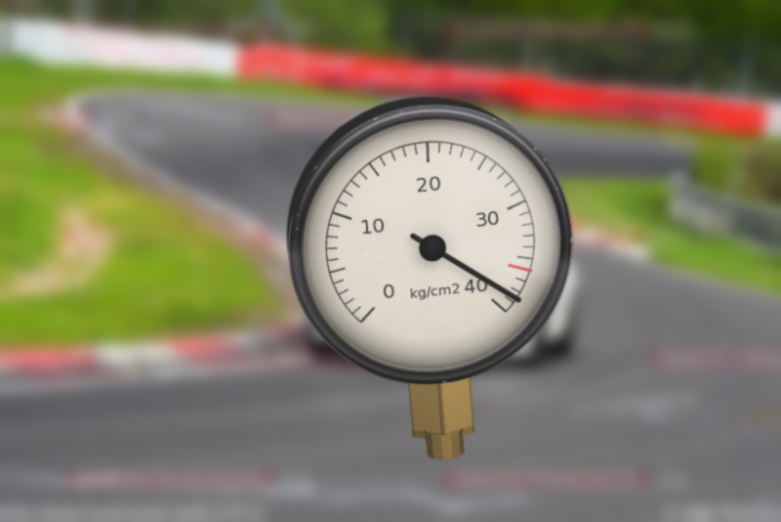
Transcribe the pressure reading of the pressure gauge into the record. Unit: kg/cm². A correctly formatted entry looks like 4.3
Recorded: 38.5
